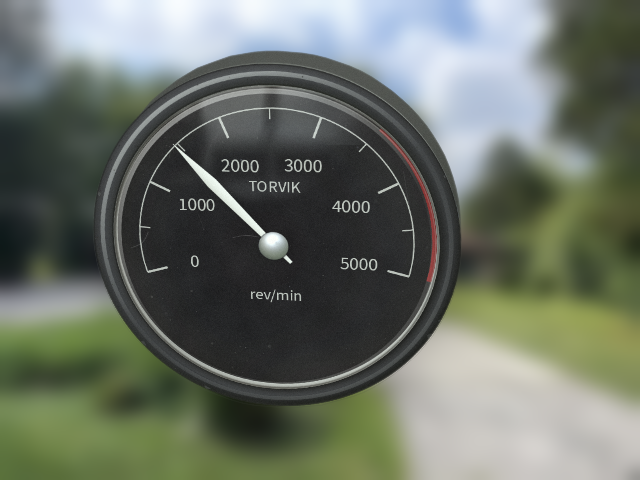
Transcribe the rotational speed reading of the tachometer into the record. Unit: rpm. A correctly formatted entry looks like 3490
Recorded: 1500
